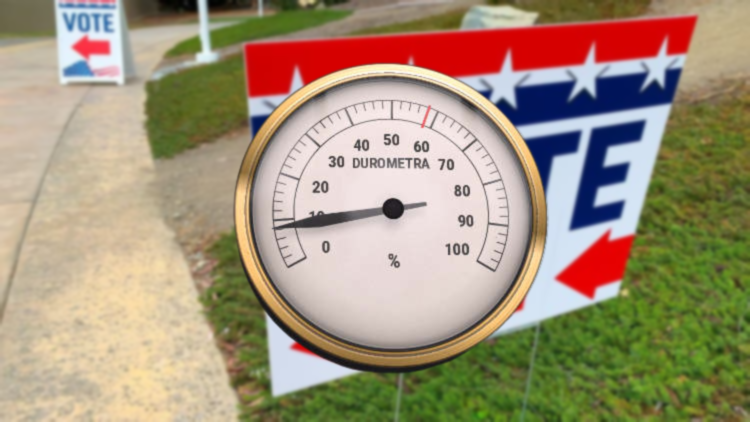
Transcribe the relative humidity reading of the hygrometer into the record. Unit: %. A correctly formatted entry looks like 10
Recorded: 8
